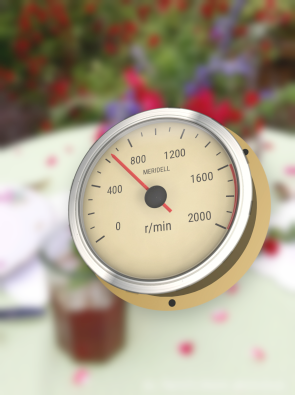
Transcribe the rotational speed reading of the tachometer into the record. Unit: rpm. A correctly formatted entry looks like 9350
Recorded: 650
